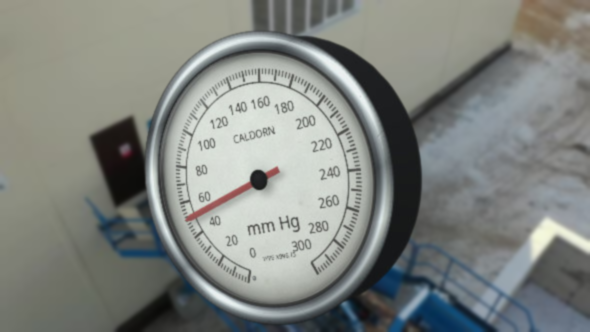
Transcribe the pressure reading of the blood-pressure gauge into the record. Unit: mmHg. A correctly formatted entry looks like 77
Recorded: 50
